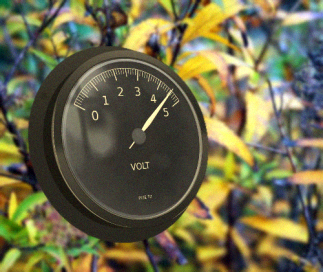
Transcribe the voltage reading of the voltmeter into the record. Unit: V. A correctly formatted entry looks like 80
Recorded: 4.5
